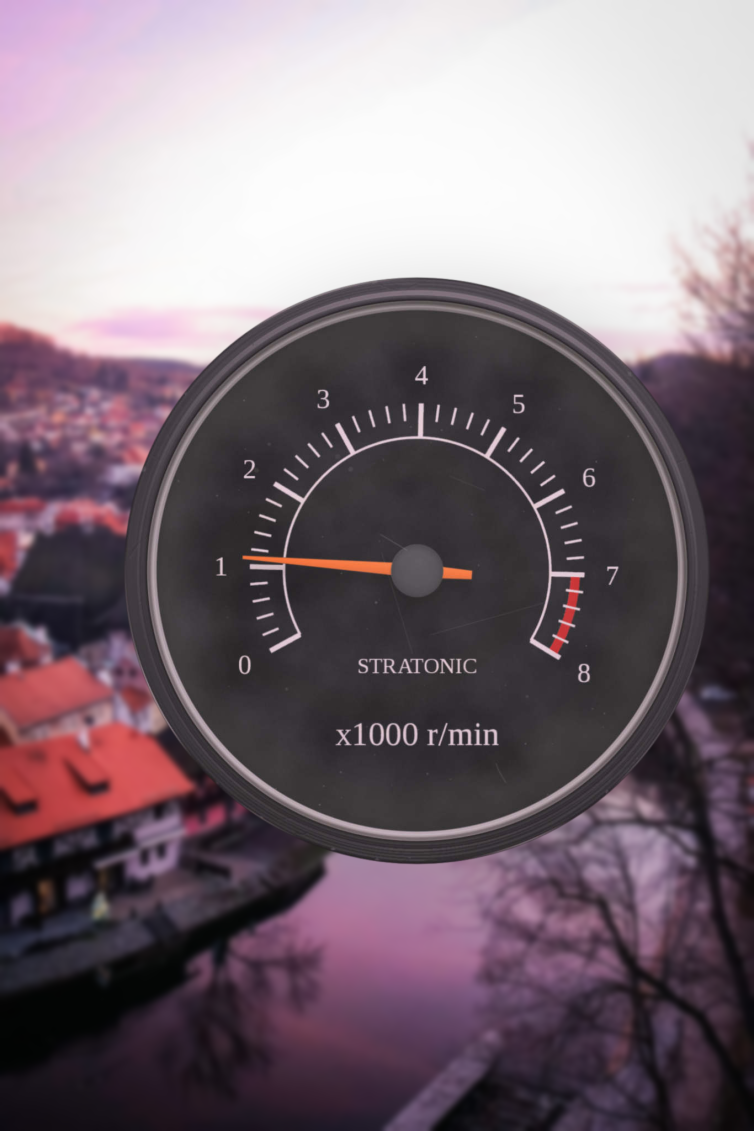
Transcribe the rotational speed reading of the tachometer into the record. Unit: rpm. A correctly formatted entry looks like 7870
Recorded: 1100
